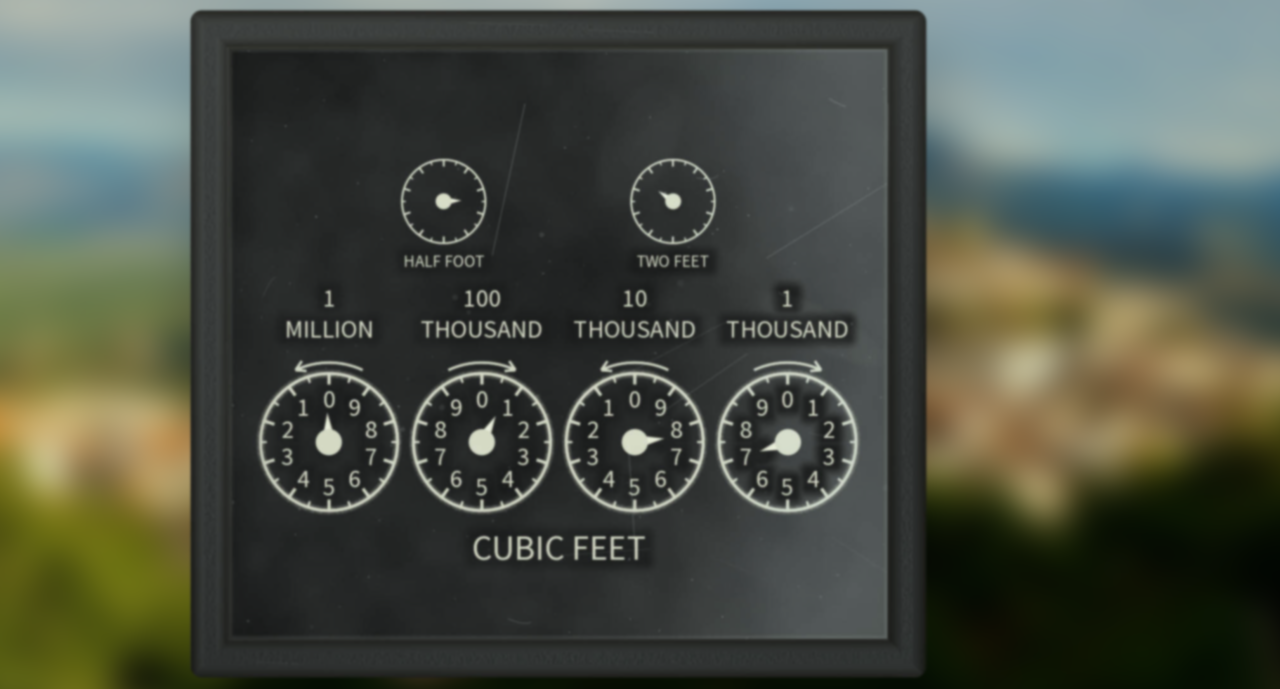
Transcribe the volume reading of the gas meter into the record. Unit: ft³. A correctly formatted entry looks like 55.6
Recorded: 7700
